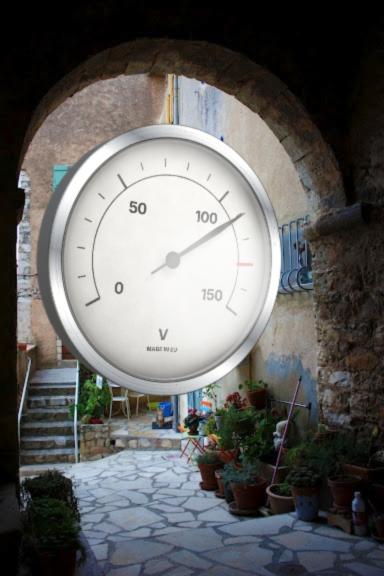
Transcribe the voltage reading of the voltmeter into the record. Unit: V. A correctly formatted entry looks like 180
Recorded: 110
